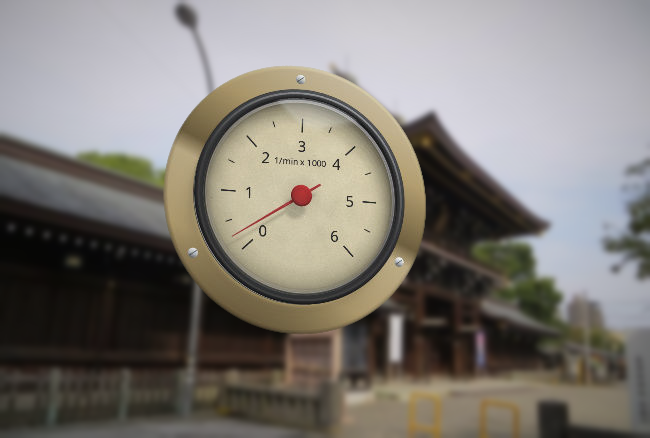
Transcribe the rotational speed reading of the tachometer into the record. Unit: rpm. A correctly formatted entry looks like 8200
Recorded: 250
